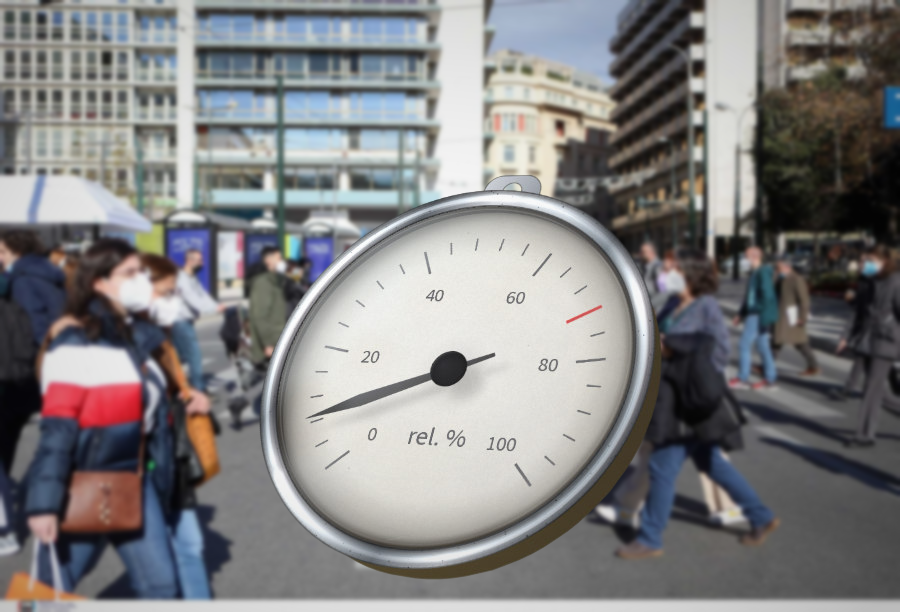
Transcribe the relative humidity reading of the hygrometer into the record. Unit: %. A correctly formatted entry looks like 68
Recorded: 8
